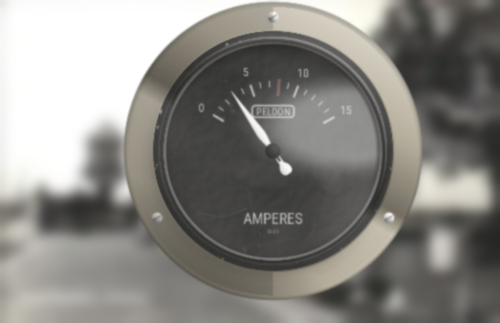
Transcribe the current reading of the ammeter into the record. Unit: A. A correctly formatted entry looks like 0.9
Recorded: 3
